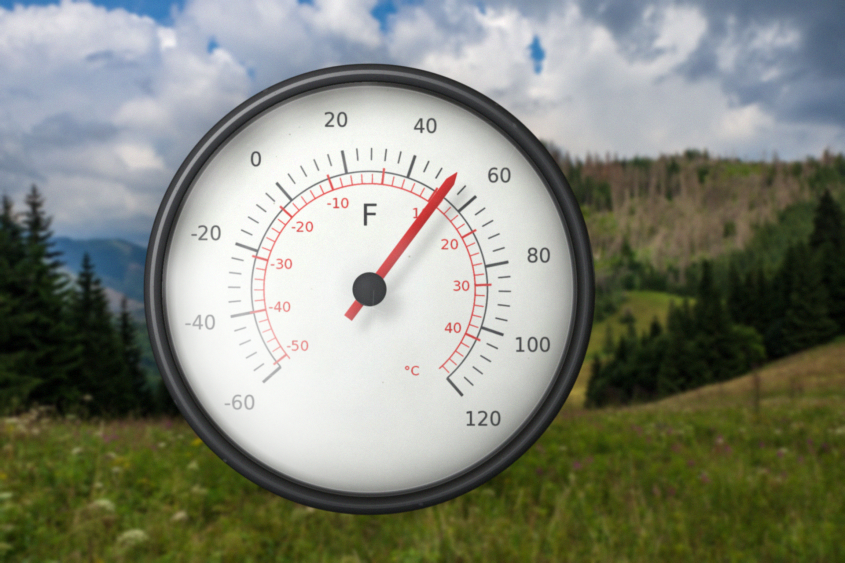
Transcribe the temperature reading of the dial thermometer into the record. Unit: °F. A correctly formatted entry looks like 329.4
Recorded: 52
